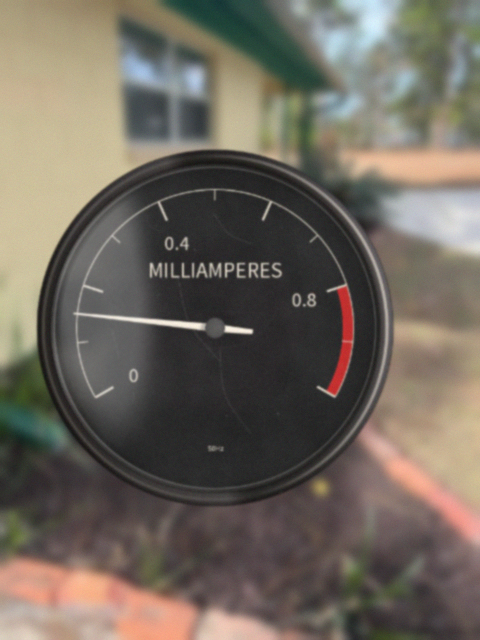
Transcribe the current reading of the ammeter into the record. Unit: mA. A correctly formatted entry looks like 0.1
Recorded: 0.15
